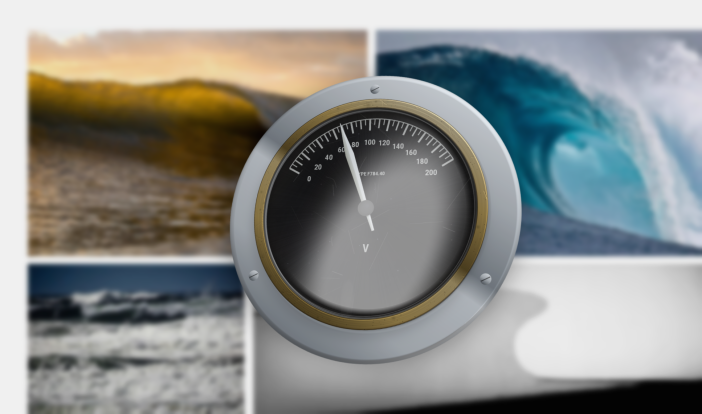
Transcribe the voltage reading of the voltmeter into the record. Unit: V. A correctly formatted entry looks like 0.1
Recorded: 70
